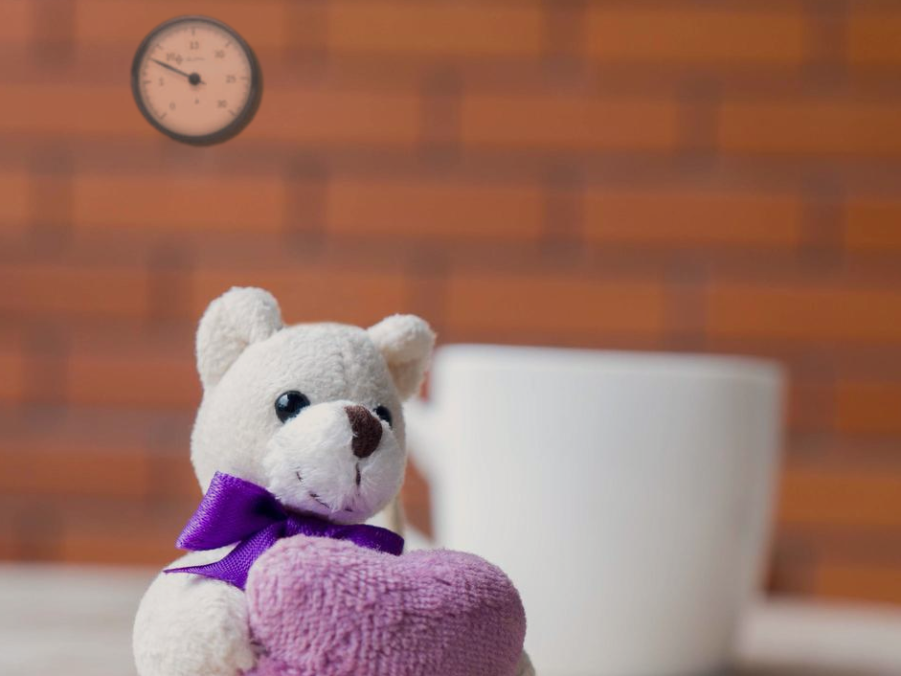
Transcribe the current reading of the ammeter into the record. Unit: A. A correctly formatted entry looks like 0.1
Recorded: 8
